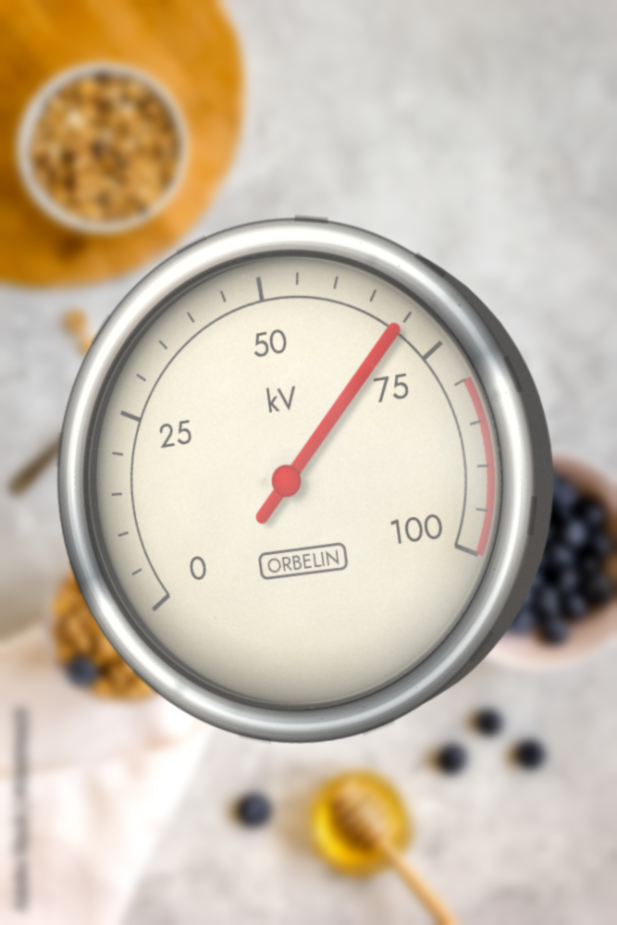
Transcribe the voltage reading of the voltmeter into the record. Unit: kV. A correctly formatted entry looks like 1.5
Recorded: 70
